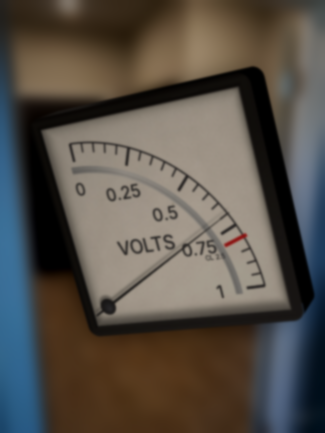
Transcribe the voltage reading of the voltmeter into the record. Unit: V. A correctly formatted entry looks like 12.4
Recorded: 0.7
